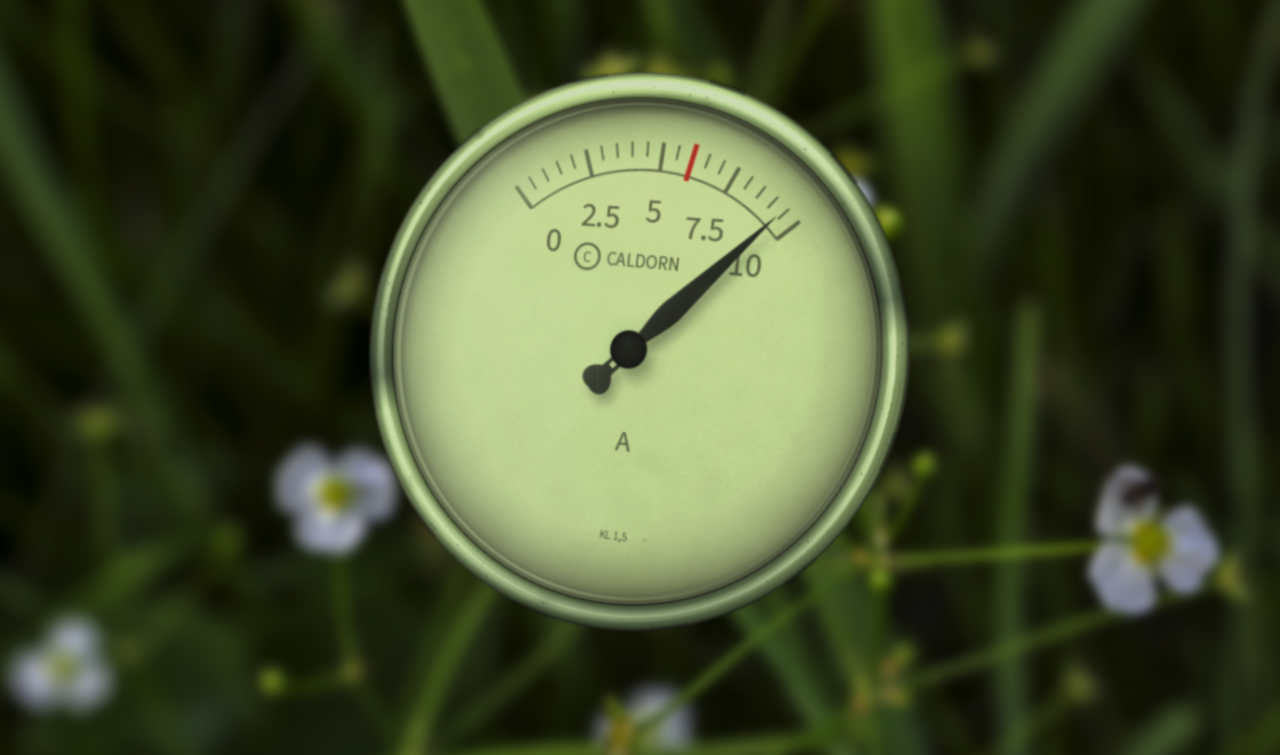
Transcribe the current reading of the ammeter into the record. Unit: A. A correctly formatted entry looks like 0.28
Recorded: 9.5
